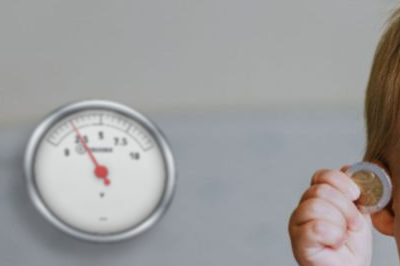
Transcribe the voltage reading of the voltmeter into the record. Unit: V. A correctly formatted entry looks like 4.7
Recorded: 2.5
